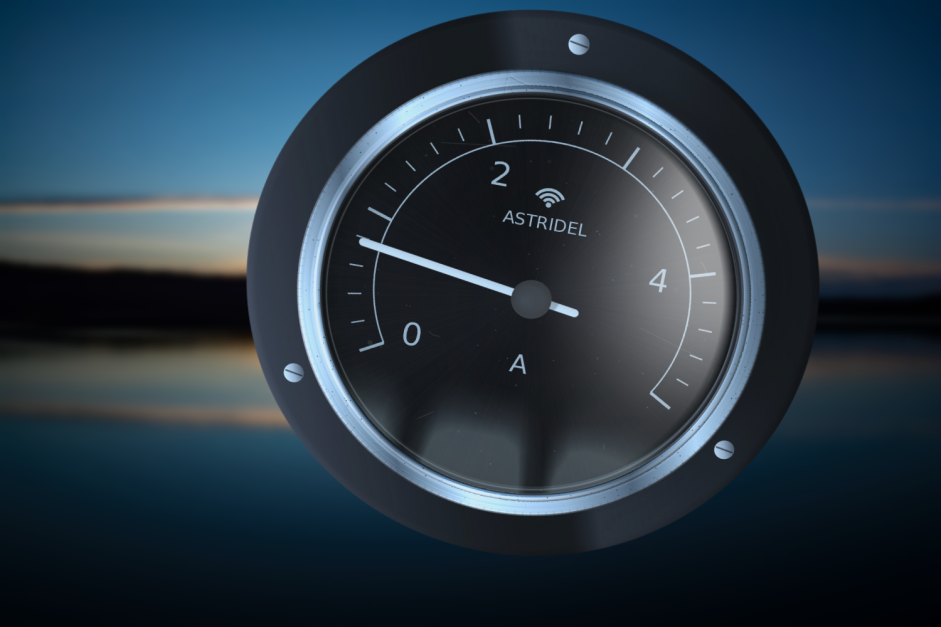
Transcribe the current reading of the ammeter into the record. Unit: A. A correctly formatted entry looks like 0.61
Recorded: 0.8
